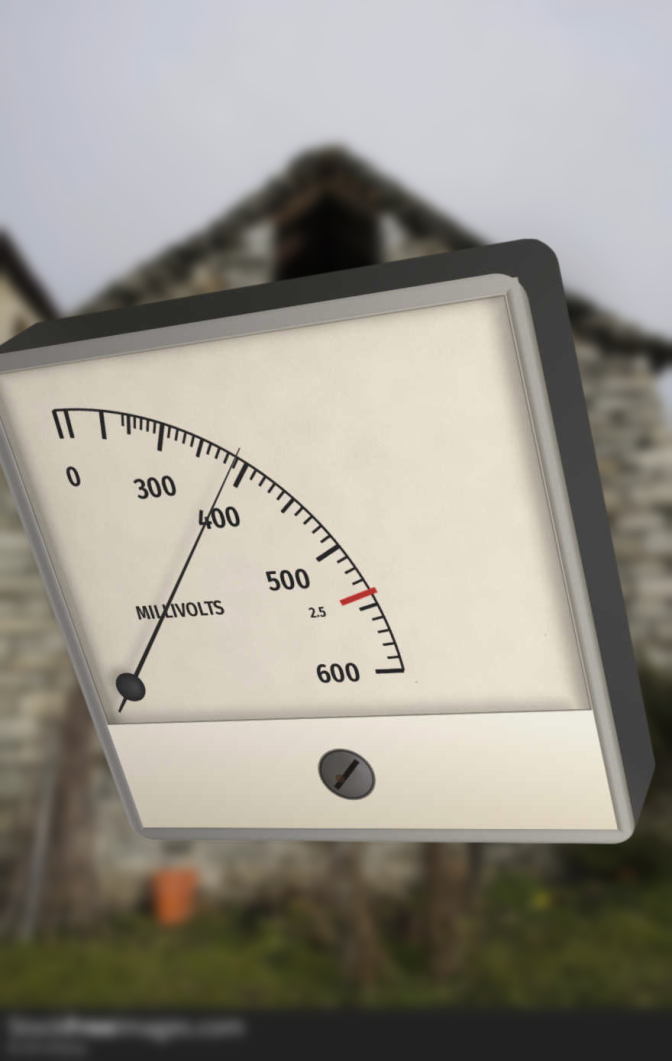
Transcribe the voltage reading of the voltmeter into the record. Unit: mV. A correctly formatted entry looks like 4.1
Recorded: 390
